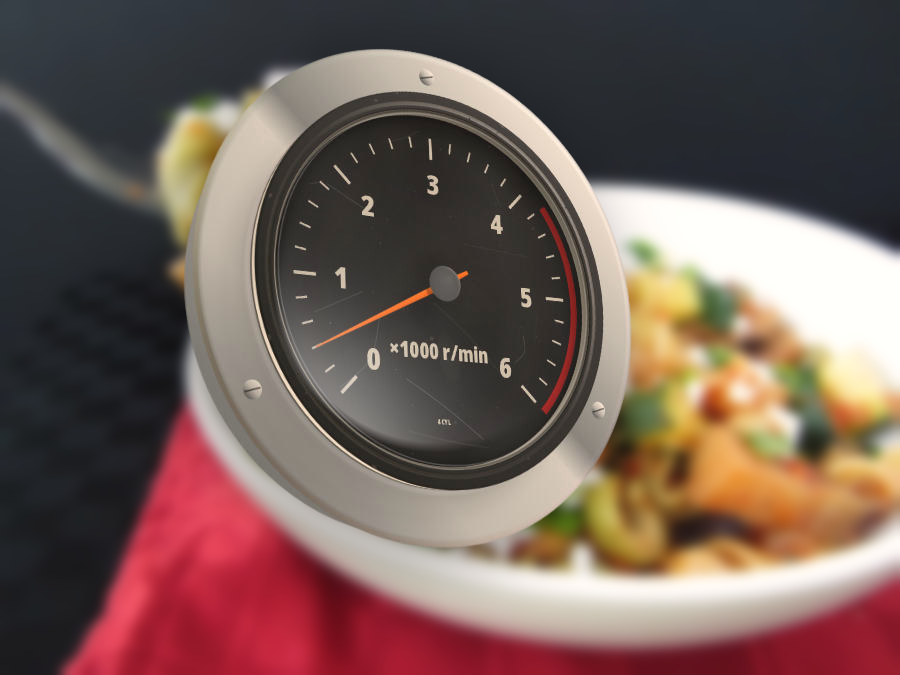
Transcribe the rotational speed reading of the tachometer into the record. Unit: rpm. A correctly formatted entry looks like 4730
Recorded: 400
